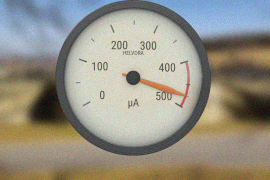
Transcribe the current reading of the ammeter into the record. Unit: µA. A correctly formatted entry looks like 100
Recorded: 475
